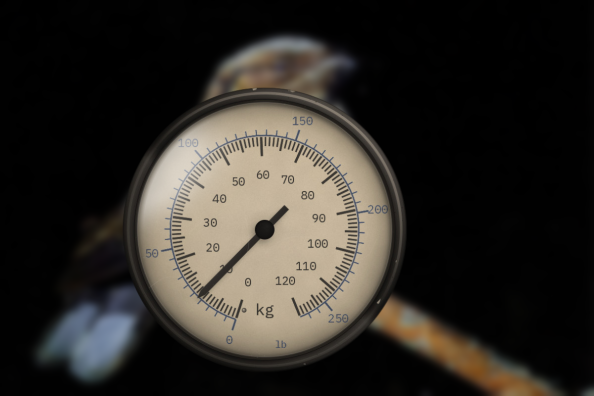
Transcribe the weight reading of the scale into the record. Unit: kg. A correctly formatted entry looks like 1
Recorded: 10
